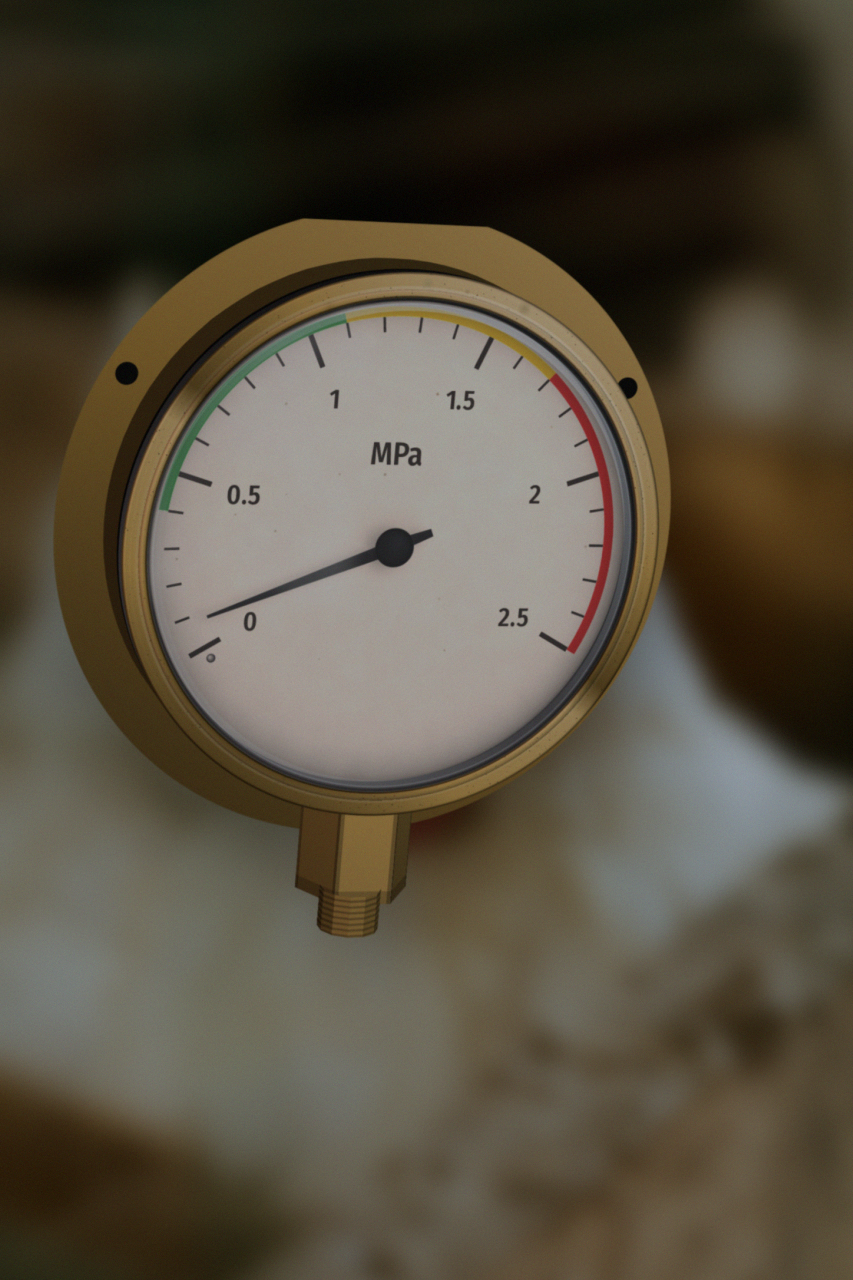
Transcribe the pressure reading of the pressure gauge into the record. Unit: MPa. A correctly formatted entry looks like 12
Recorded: 0.1
